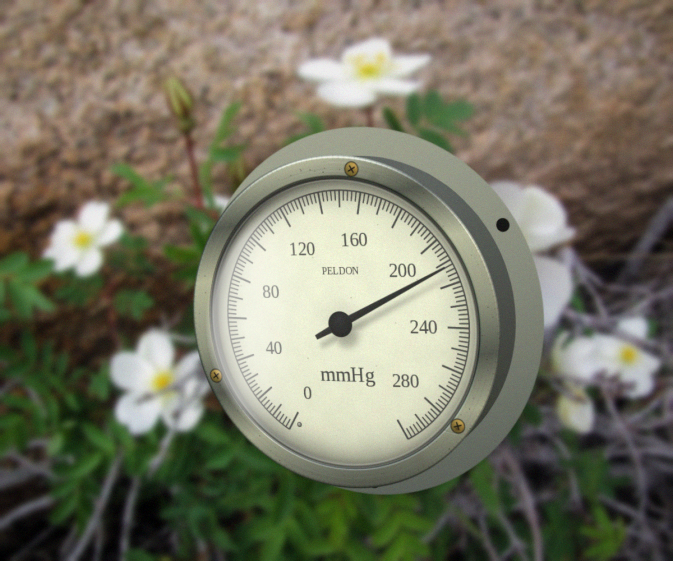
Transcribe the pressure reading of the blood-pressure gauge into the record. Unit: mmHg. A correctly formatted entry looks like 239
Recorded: 212
